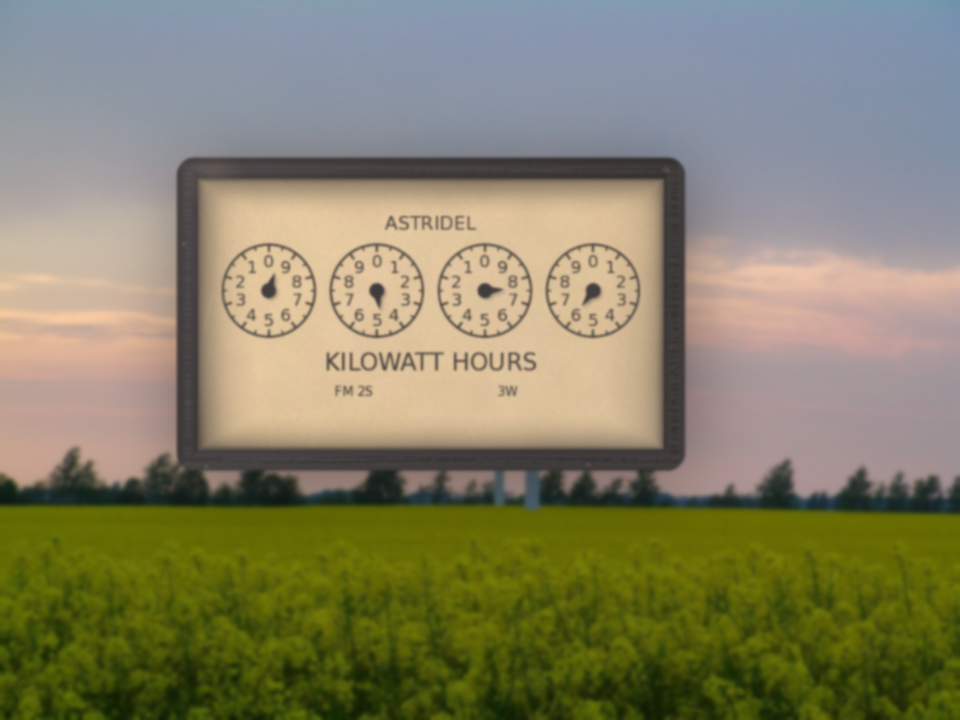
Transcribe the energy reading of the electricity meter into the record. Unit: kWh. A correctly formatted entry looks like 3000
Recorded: 9476
